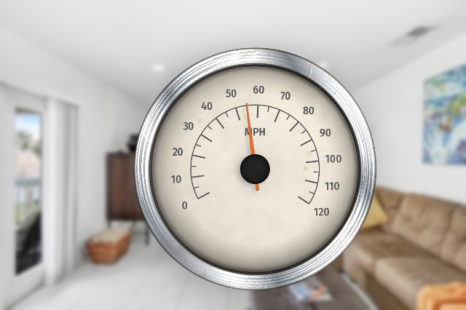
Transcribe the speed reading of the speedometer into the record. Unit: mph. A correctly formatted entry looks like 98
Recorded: 55
